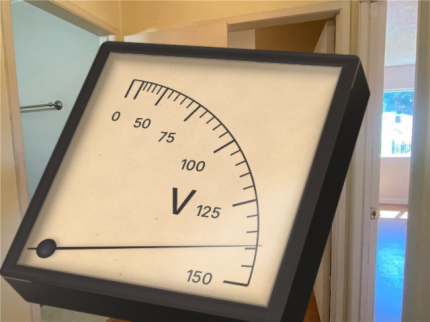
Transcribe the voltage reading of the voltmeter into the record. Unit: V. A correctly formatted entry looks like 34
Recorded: 140
